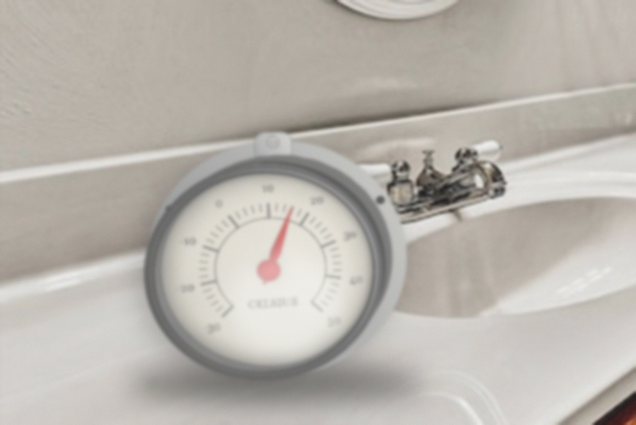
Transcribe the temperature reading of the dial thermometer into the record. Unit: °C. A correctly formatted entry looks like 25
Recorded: 16
